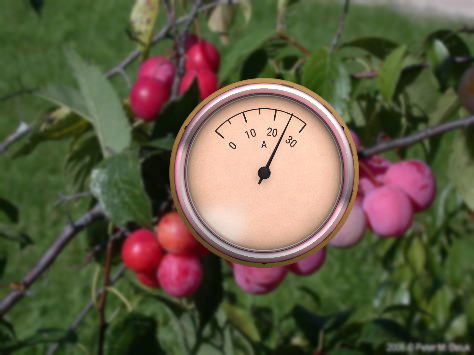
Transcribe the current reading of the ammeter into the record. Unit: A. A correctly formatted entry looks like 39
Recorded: 25
